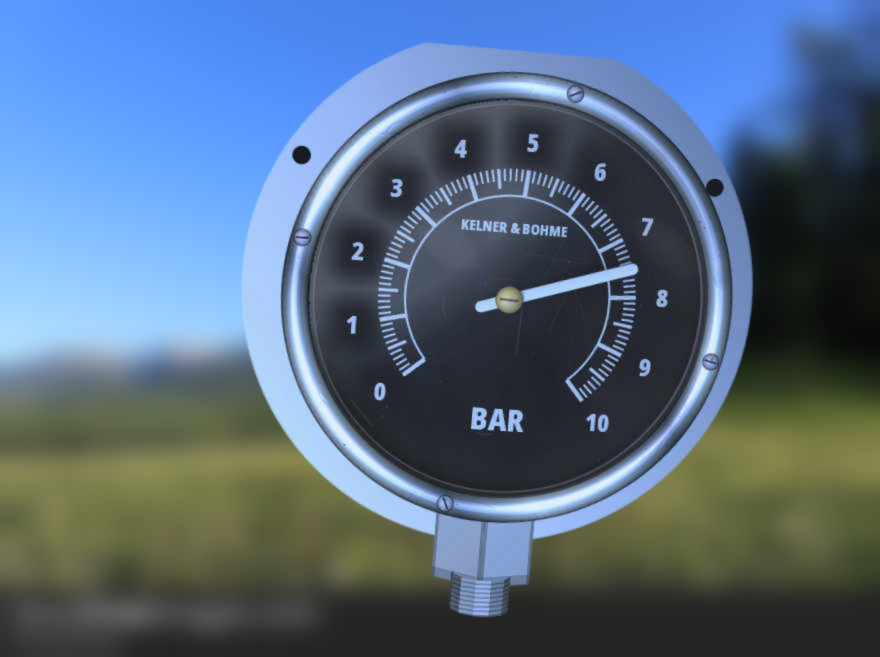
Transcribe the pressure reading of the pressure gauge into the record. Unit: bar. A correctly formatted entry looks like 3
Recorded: 7.5
